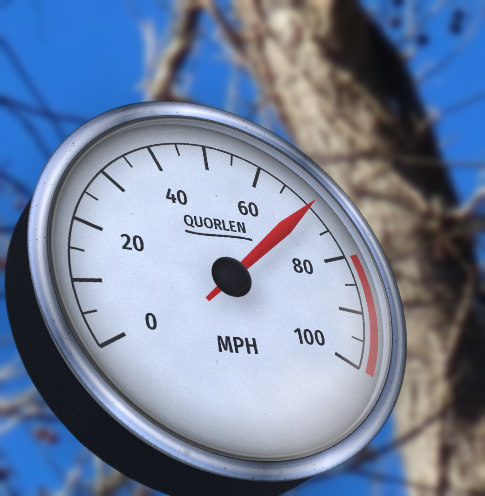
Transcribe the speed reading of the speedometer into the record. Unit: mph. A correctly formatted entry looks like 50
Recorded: 70
